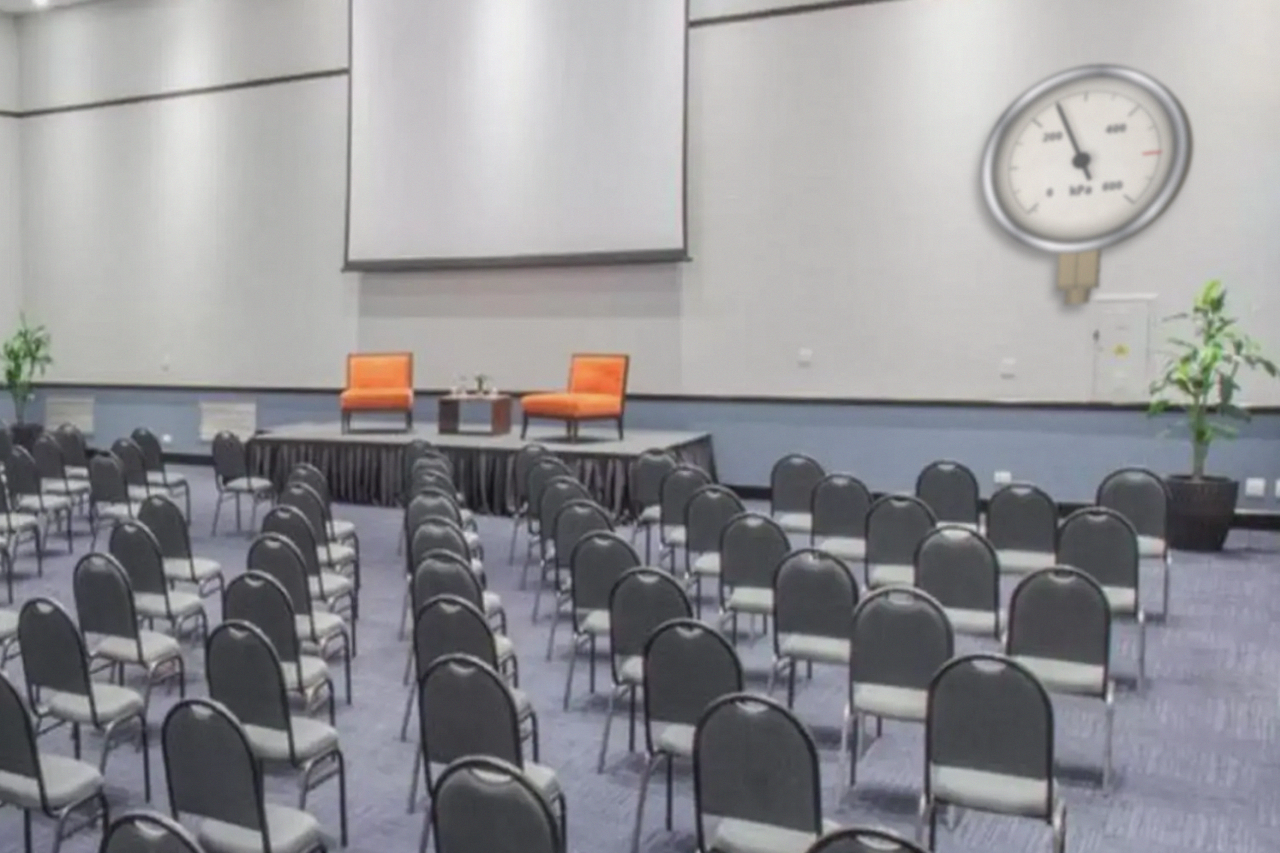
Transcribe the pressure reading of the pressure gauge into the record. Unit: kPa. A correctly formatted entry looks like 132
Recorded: 250
